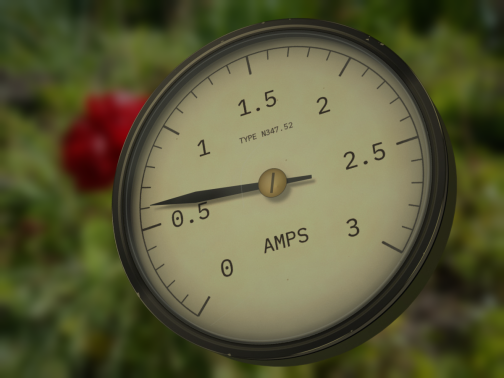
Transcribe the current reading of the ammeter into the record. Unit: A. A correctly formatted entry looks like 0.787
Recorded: 0.6
